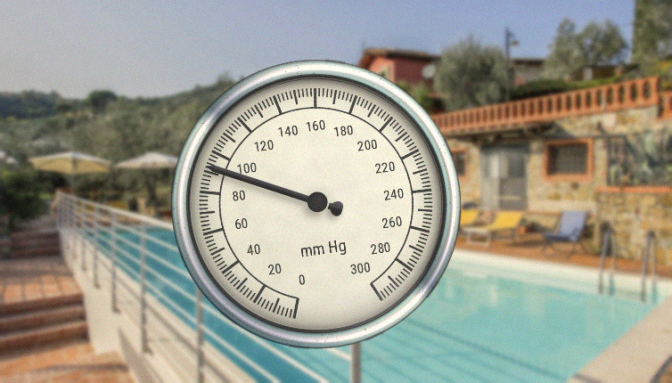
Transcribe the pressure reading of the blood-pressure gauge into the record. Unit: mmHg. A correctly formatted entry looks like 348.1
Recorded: 92
